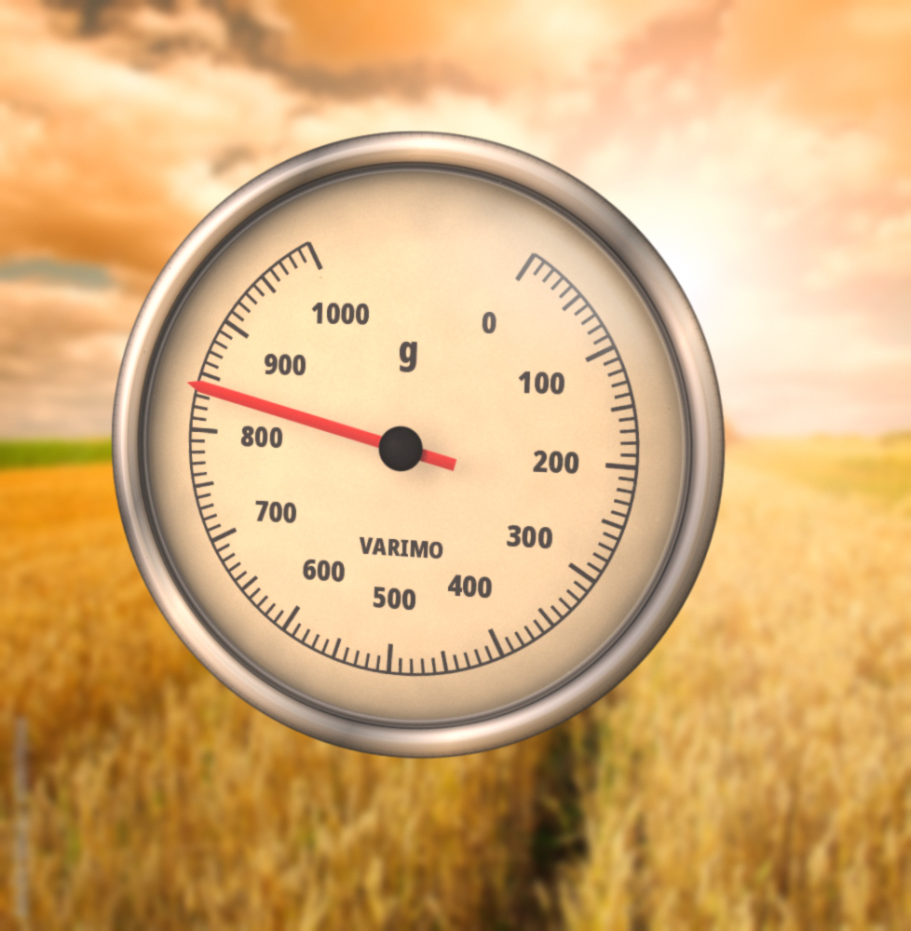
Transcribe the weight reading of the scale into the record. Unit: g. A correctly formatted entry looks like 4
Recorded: 840
